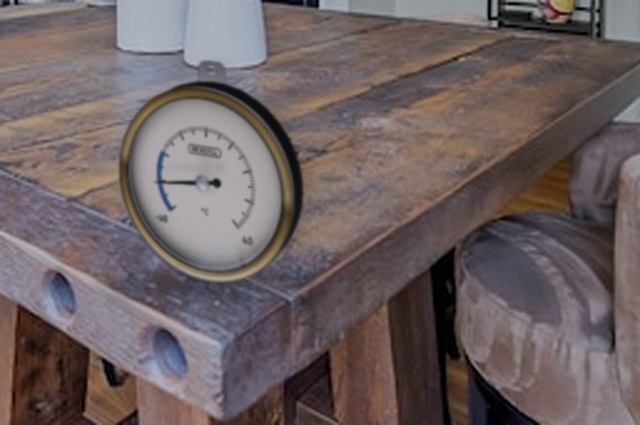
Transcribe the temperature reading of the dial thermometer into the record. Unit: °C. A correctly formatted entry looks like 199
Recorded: -30
